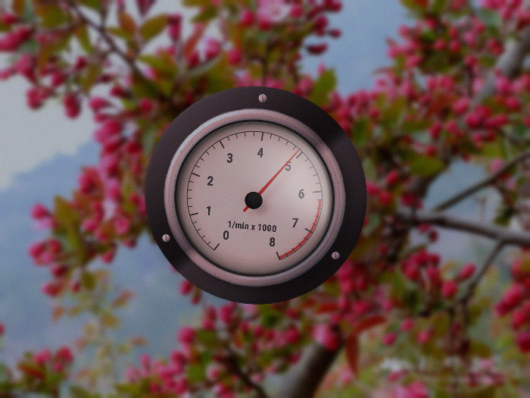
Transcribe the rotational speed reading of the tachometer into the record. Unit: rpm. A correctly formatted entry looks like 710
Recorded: 4900
